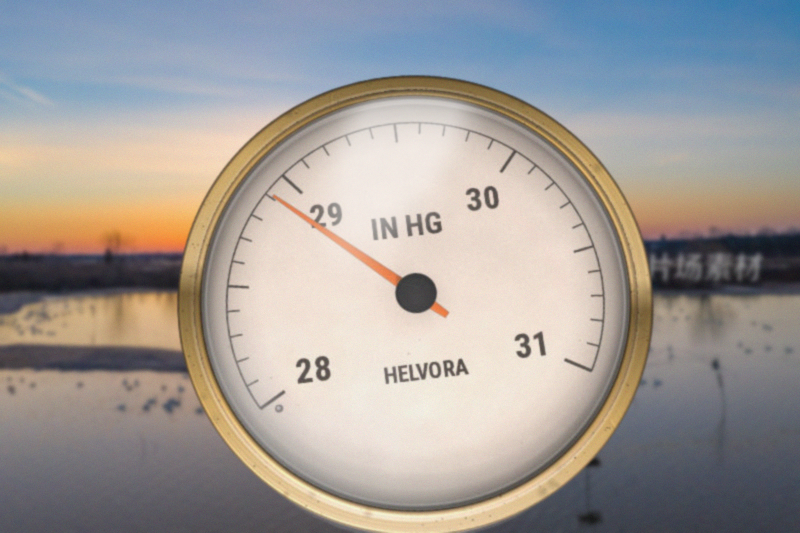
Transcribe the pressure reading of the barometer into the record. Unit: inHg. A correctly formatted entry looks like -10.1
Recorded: 28.9
